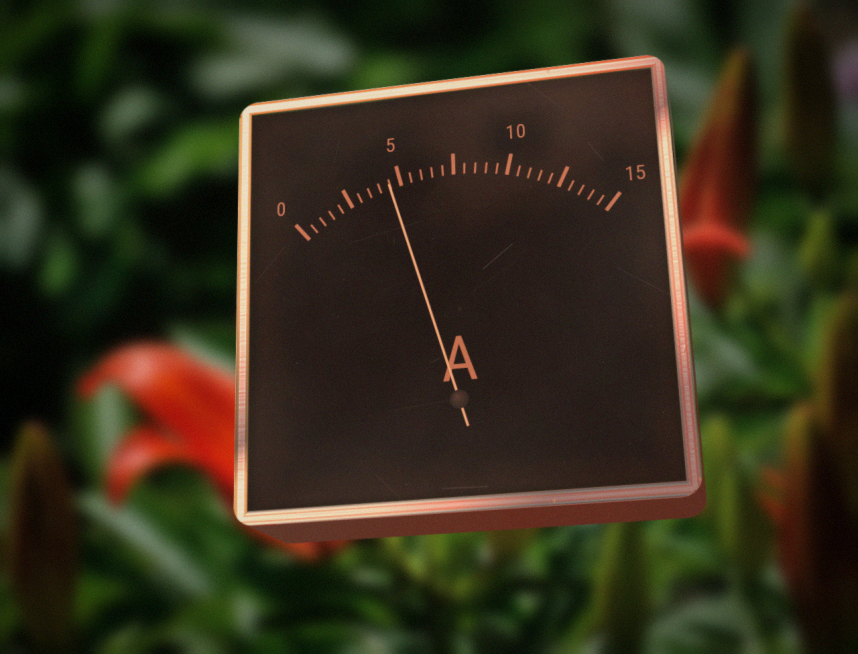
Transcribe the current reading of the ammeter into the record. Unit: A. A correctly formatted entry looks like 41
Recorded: 4.5
